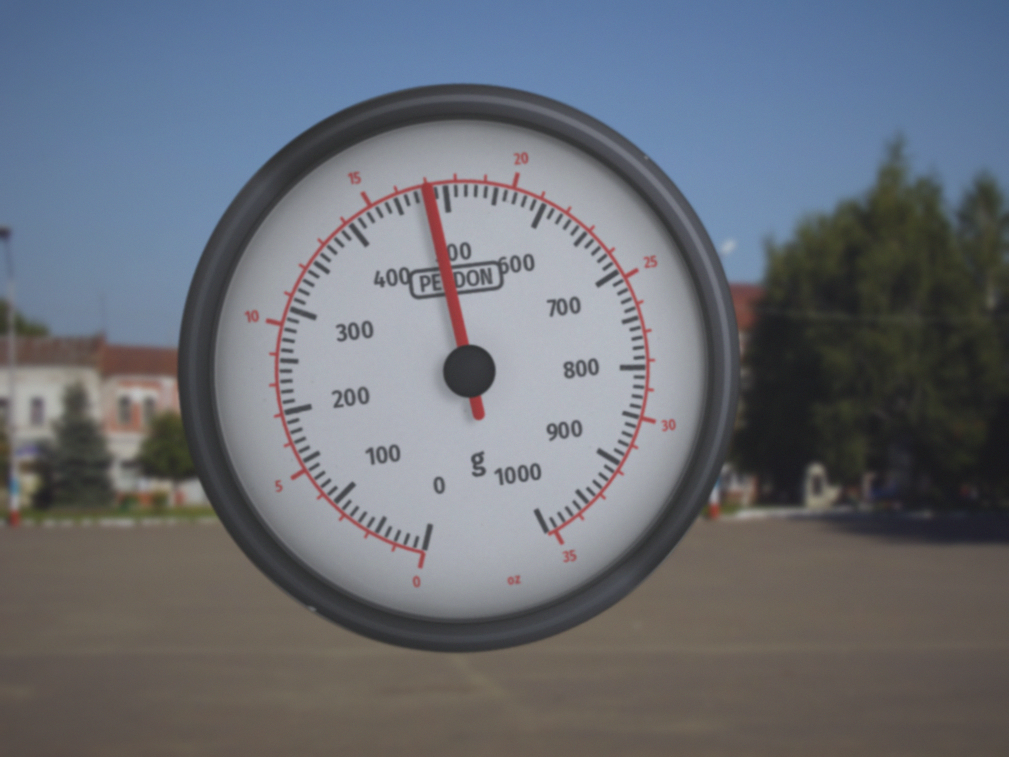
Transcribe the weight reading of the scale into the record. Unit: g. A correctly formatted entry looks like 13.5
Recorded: 480
